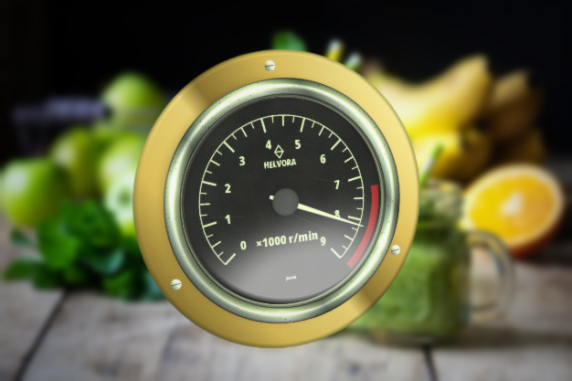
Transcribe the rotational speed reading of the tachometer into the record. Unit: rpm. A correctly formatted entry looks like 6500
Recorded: 8125
